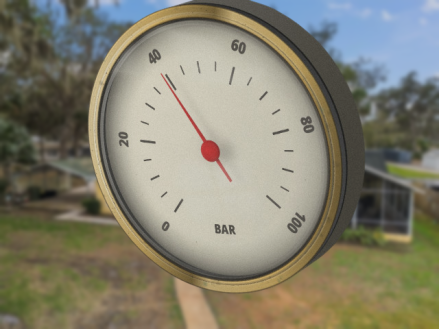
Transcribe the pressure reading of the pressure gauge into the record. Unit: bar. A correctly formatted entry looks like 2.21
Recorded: 40
